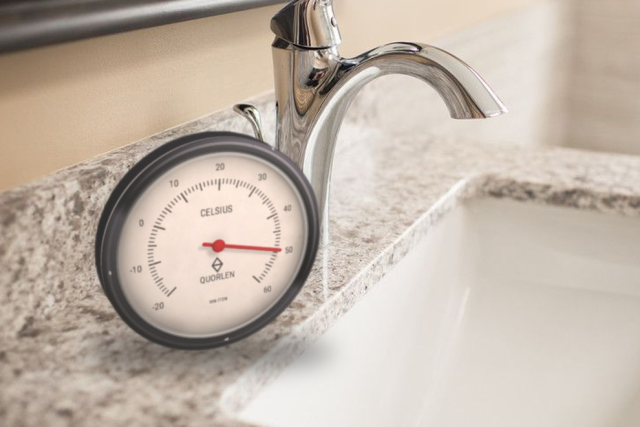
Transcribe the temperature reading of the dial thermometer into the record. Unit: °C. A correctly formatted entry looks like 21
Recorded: 50
